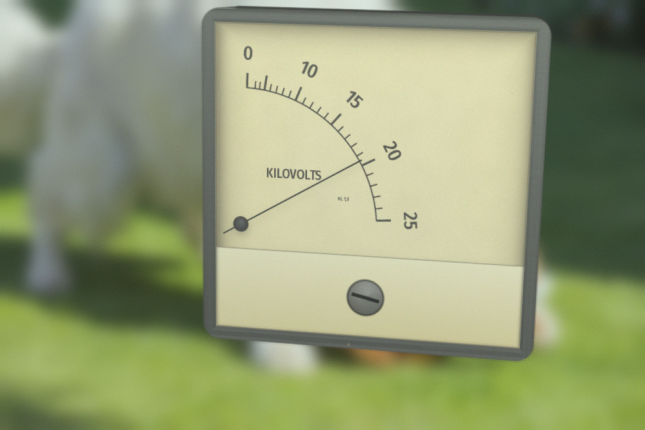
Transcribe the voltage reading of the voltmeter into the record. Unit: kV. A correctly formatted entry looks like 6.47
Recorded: 19.5
